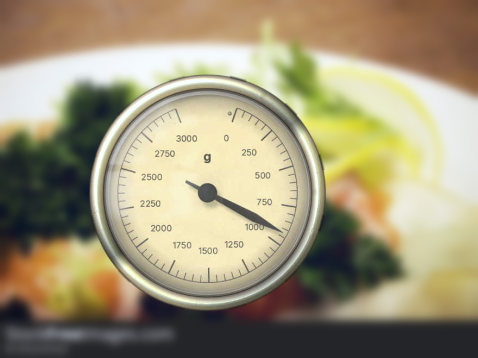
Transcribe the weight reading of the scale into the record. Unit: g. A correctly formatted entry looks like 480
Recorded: 925
